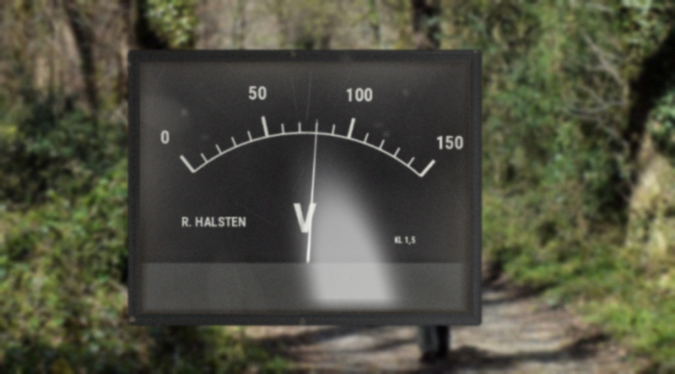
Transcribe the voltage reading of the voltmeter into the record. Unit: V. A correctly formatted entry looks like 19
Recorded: 80
